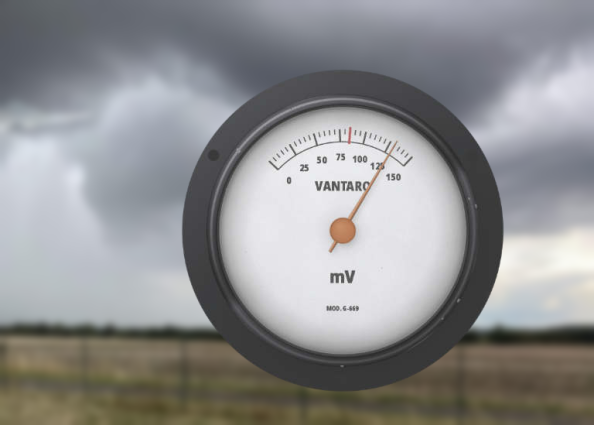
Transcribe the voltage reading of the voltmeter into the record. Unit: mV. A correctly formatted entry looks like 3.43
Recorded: 130
